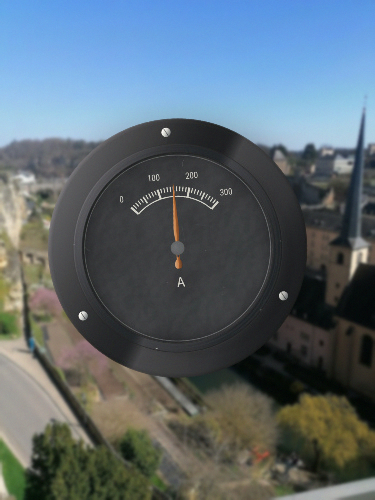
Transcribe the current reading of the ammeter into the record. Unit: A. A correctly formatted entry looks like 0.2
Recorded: 150
